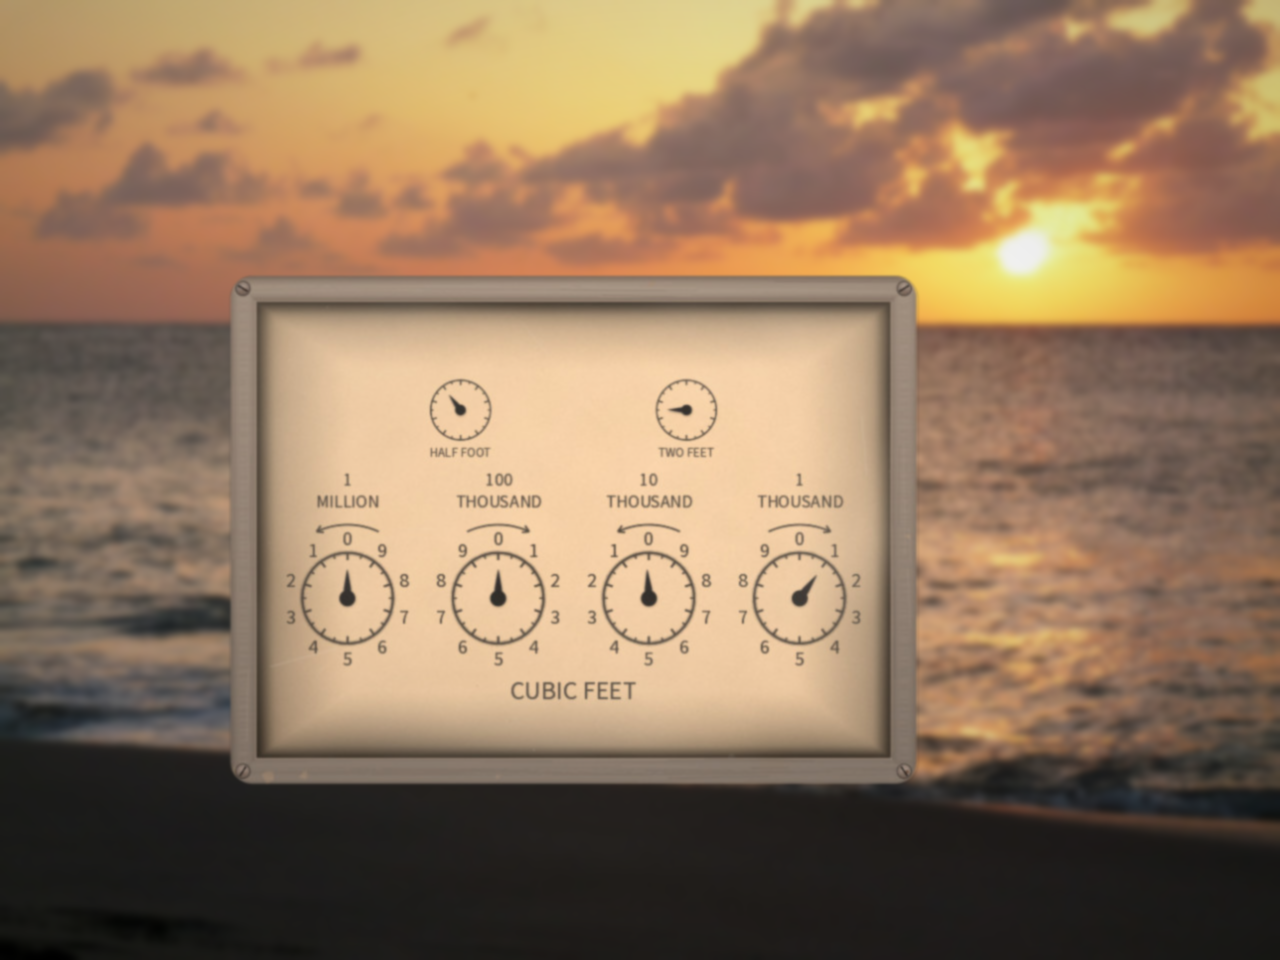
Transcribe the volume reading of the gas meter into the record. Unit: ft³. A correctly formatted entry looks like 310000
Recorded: 100
